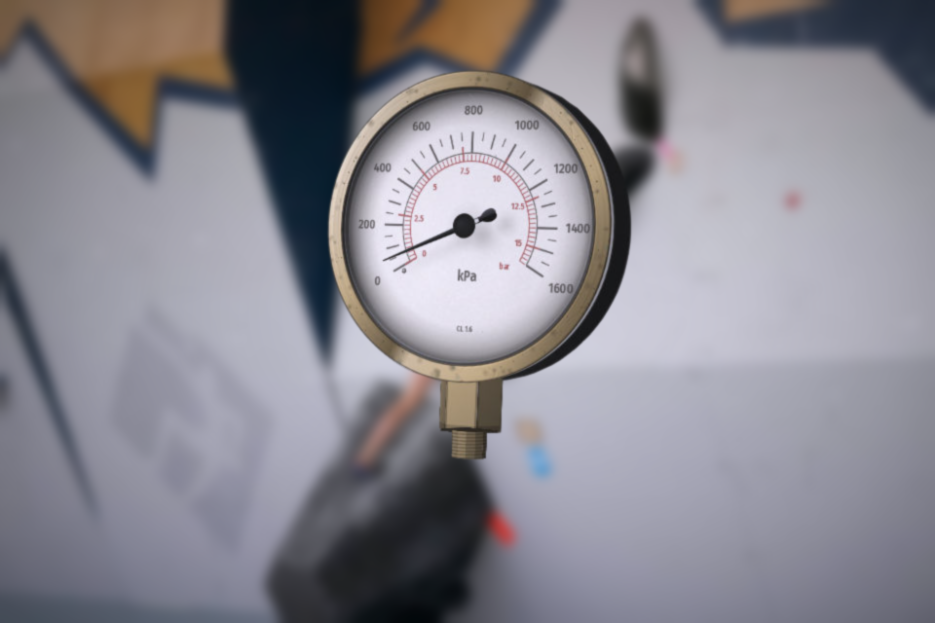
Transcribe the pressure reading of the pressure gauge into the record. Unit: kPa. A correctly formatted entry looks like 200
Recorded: 50
